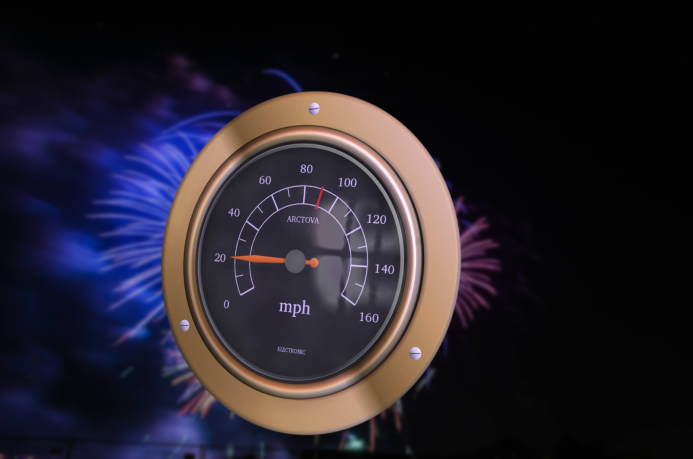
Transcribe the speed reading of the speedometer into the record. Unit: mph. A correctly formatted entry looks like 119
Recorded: 20
